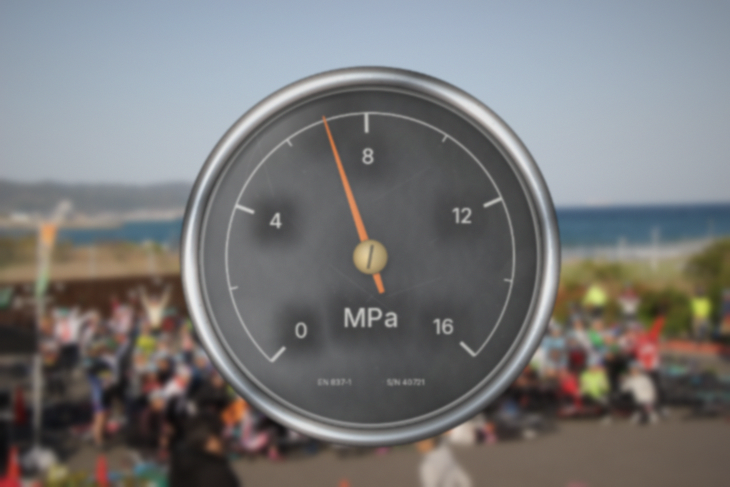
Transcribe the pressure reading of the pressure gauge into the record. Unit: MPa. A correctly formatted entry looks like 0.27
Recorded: 7
